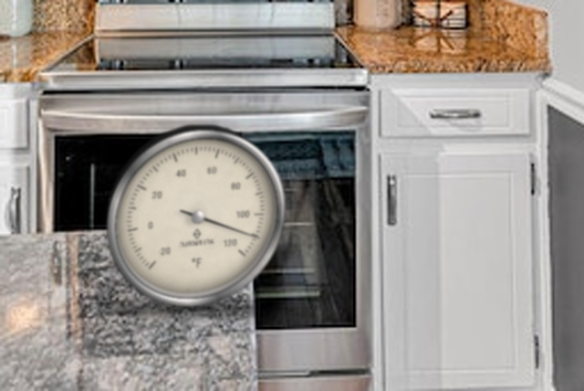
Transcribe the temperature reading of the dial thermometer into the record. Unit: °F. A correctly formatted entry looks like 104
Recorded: 110
